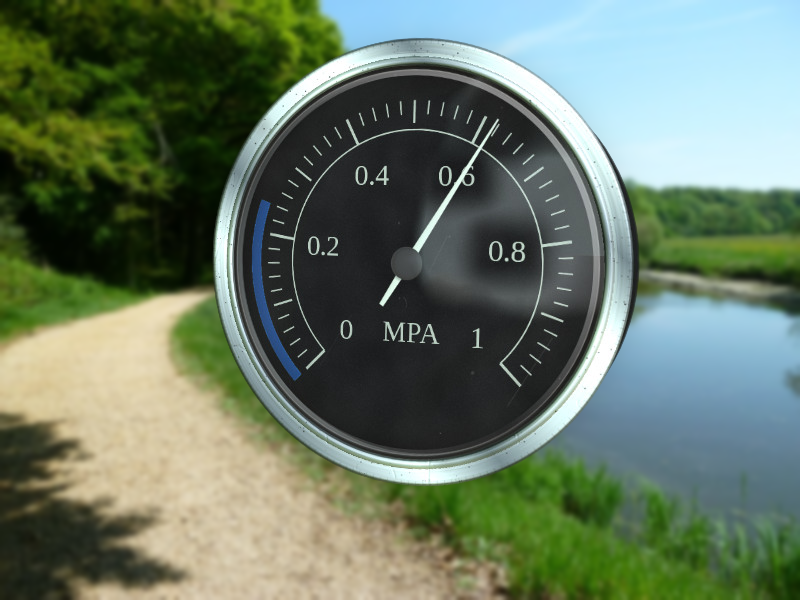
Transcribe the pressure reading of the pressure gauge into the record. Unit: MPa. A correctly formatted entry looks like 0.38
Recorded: 0.62
